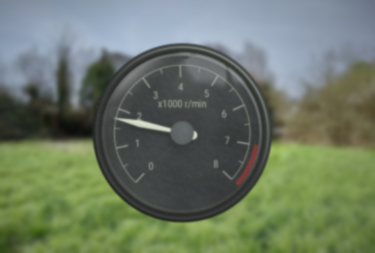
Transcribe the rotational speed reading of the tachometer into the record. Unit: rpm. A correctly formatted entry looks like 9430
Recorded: 1750
